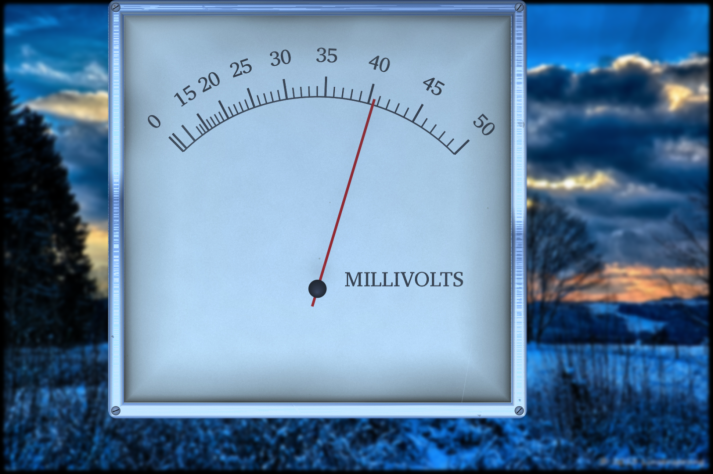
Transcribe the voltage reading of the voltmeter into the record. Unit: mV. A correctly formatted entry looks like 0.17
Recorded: 40.5
